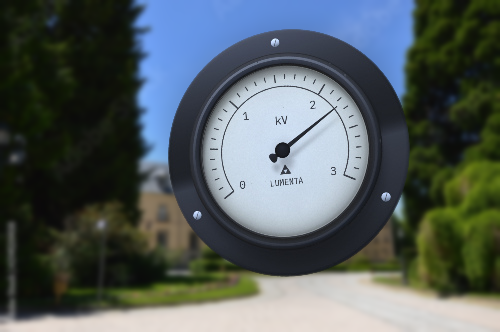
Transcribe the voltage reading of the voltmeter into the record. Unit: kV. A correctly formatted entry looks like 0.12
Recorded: 2.25
